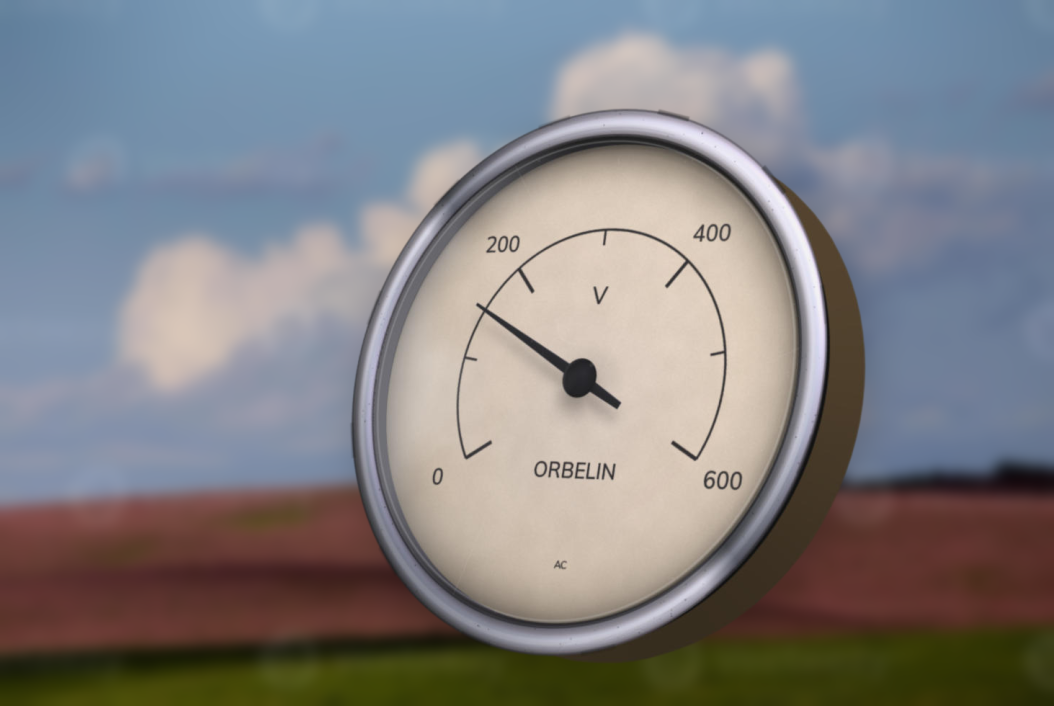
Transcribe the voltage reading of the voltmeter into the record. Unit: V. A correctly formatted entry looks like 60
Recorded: 150
